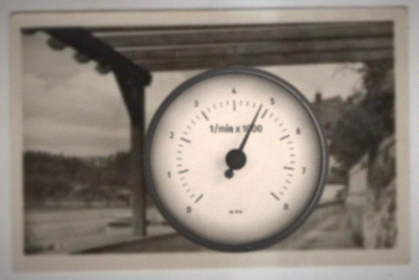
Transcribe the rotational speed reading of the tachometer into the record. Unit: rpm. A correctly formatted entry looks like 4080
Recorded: 4800
